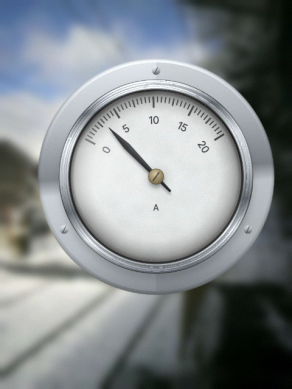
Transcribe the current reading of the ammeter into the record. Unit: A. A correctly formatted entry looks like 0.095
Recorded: 3
